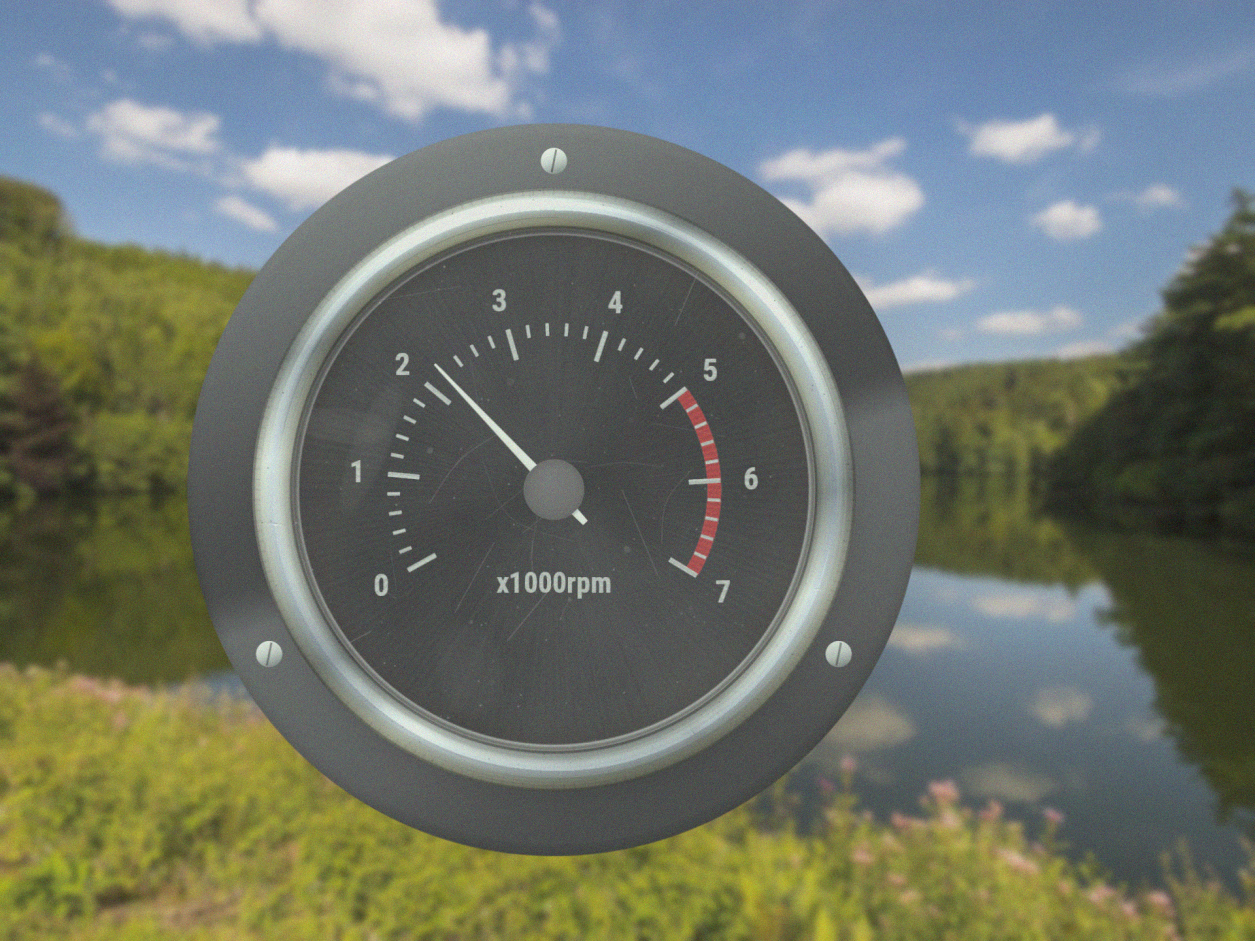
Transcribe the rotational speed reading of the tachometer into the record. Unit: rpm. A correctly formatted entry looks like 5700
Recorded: 2200
